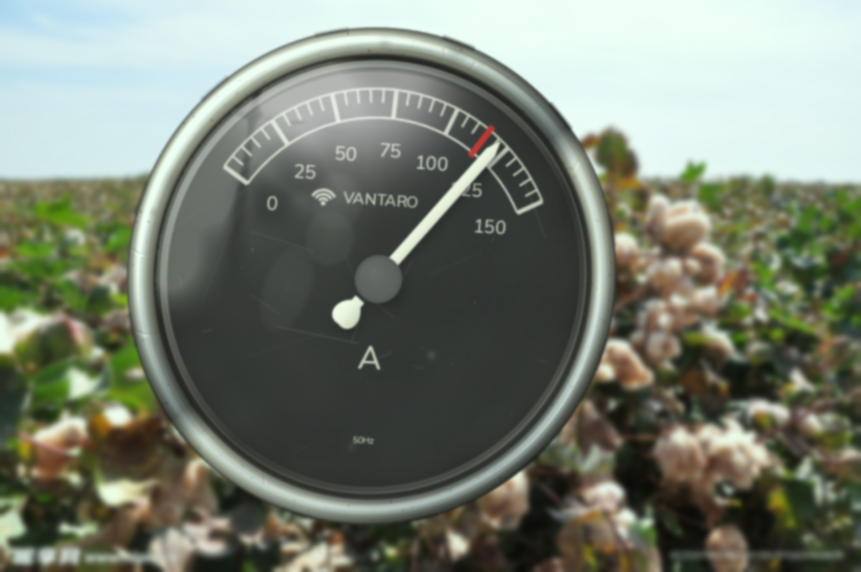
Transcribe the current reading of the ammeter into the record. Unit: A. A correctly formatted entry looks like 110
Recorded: 120
